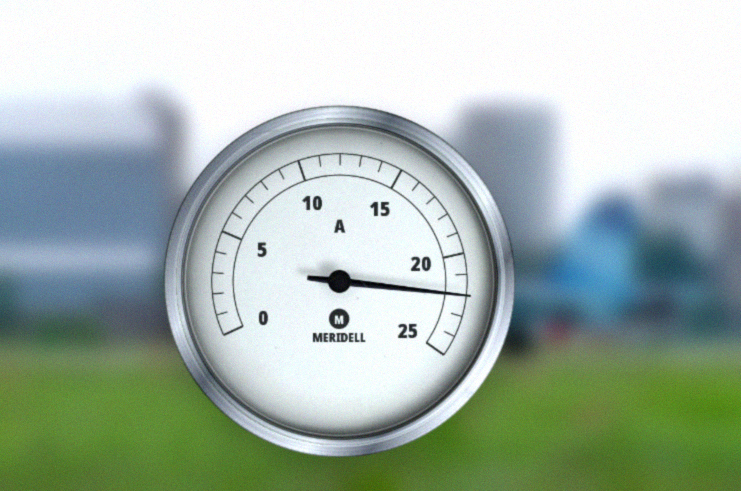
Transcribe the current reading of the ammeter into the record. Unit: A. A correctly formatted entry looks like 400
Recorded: 22
